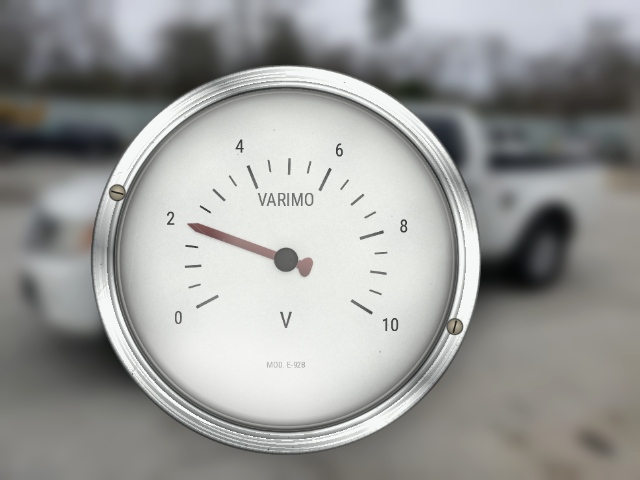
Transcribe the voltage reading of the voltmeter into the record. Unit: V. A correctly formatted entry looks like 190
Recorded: 2
